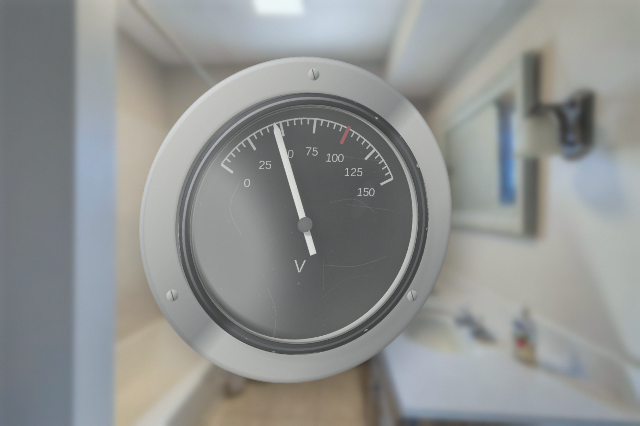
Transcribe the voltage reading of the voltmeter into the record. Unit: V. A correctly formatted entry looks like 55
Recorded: 45
